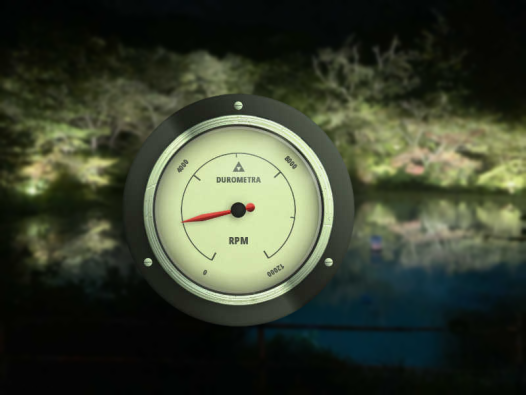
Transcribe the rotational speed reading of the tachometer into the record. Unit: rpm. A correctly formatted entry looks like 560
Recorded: 2000
